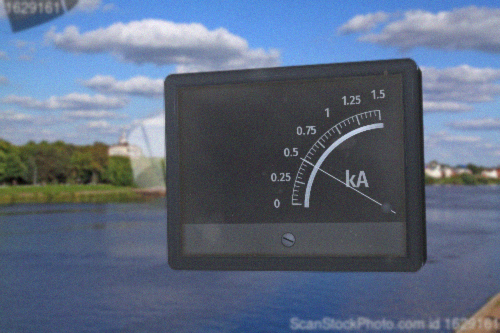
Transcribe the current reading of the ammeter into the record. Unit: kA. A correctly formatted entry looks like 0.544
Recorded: 0.5
